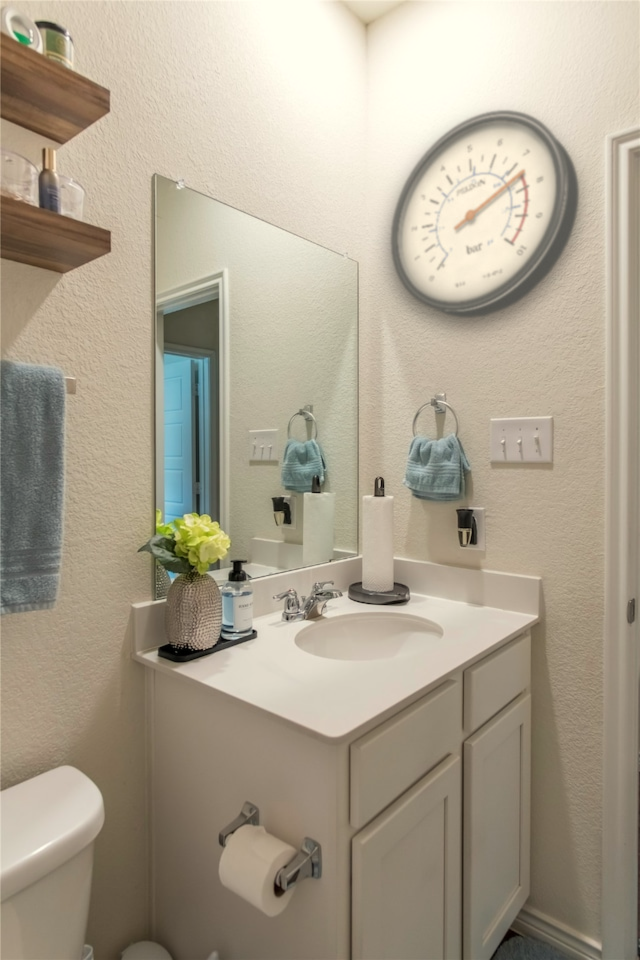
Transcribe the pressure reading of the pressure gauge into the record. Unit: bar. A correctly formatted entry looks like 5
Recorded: 7.5
